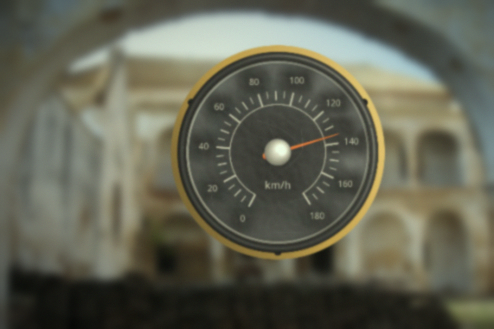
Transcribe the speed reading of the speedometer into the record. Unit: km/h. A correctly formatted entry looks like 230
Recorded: 135
